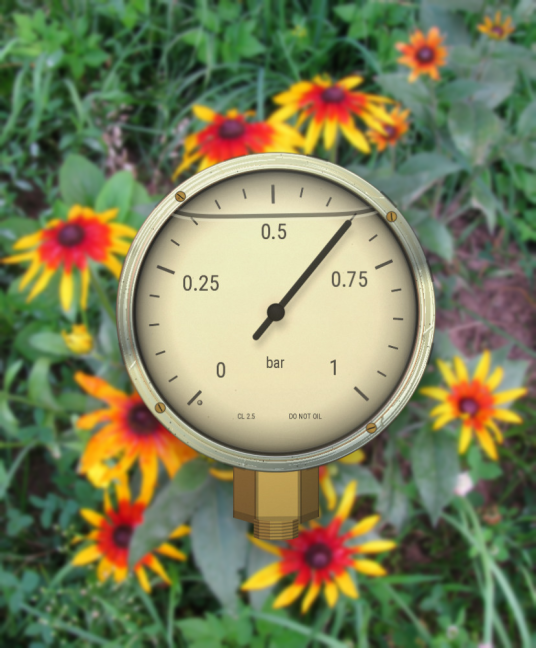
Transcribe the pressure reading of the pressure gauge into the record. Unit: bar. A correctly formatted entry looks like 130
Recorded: 0.65
